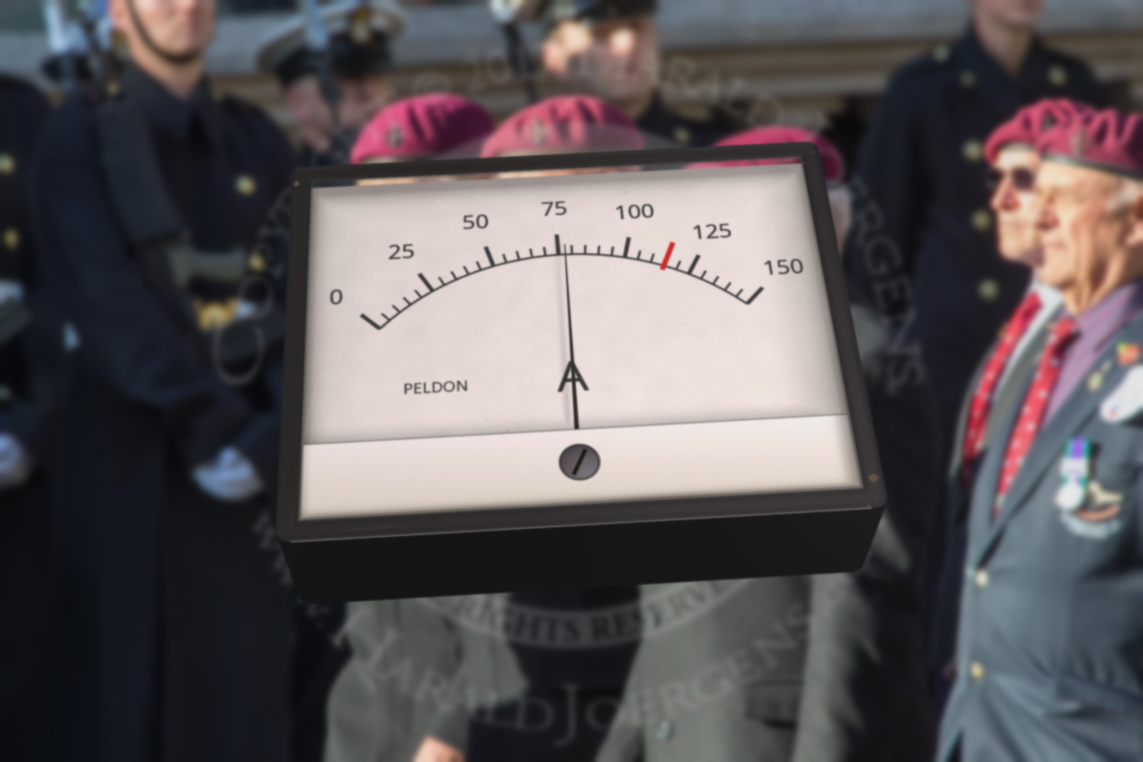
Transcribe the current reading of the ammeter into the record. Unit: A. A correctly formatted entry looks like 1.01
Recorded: 77.5
